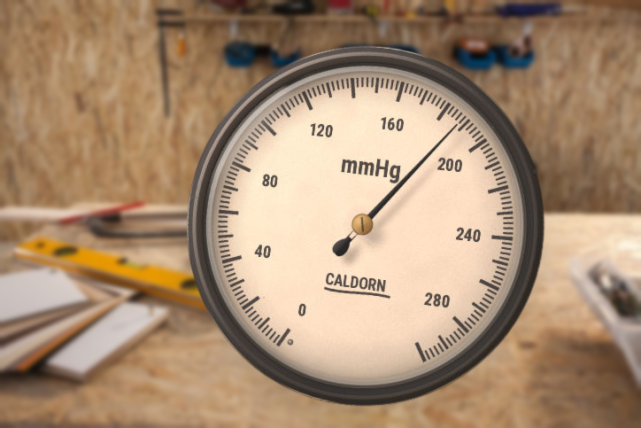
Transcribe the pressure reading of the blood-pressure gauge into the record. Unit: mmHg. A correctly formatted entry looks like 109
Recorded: 188
